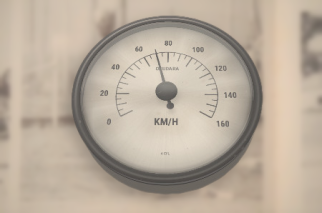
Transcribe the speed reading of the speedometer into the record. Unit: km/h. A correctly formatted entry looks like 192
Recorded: 70
